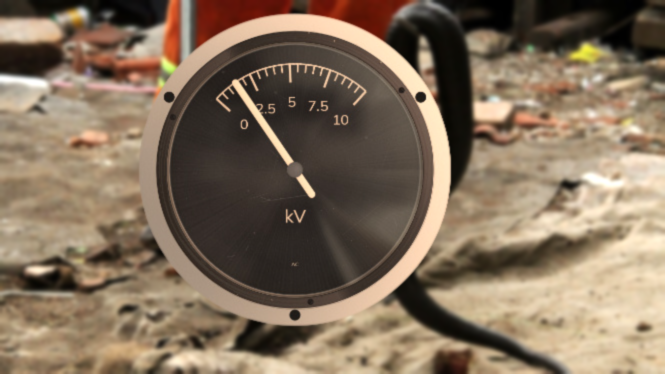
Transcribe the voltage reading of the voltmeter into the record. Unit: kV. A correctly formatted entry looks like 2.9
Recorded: 1.5
